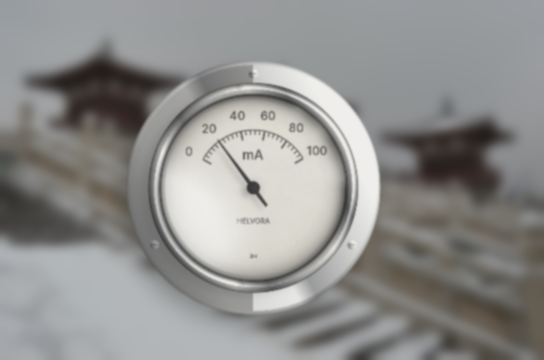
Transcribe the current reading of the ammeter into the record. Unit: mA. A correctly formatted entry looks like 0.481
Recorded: 20
